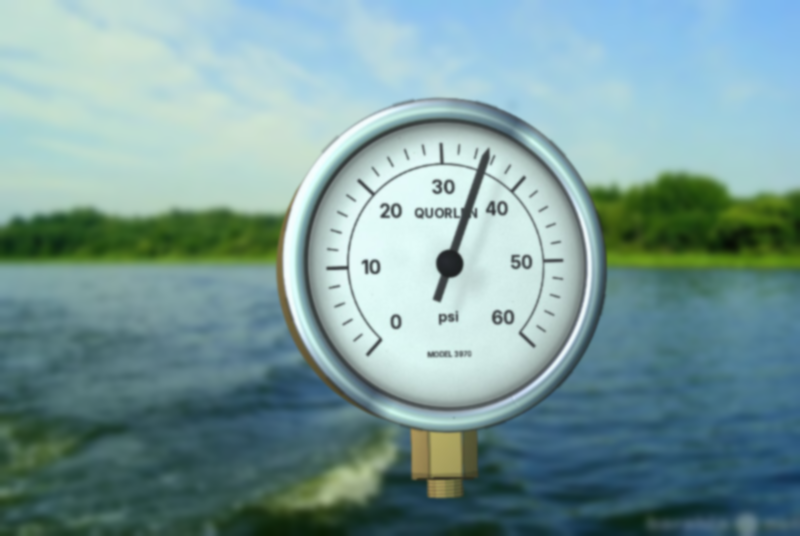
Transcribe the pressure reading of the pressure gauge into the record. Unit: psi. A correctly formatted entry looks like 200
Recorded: 35
